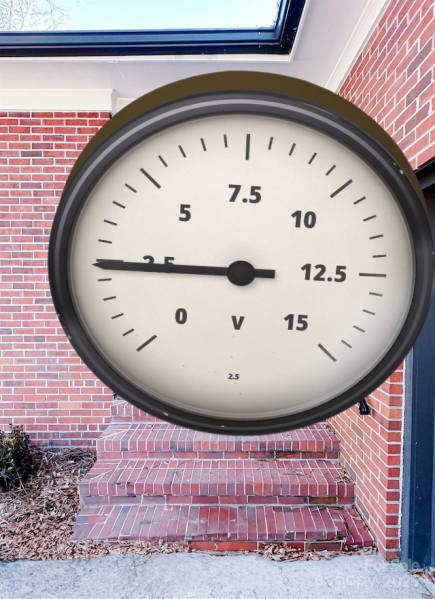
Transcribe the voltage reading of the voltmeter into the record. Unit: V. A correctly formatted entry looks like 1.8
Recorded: 2.5
